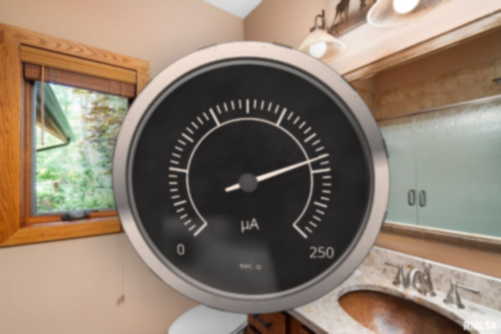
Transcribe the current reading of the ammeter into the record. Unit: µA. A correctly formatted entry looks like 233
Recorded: 190
